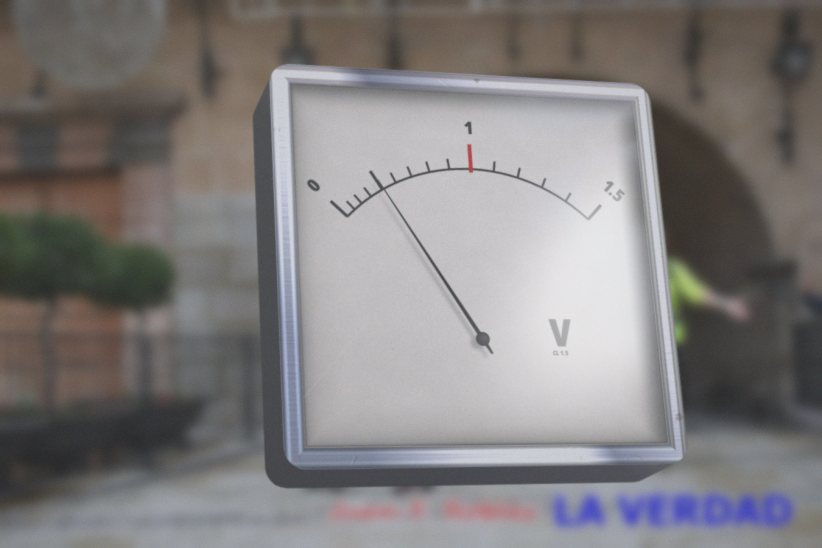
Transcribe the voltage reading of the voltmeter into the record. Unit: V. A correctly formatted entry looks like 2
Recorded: 0.5
